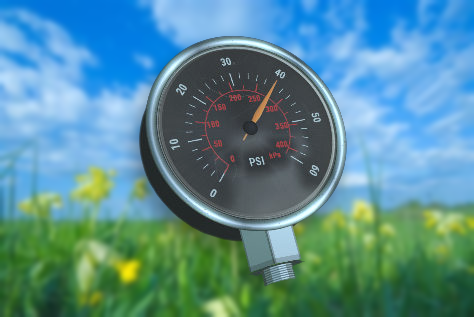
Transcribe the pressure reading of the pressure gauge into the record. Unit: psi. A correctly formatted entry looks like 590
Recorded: 40
